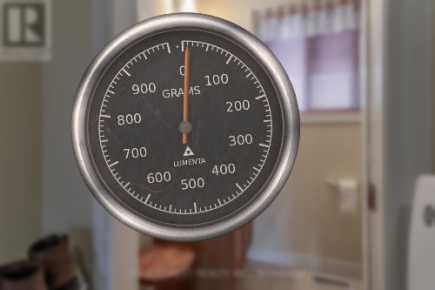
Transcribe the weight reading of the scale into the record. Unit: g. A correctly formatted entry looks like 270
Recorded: 10
